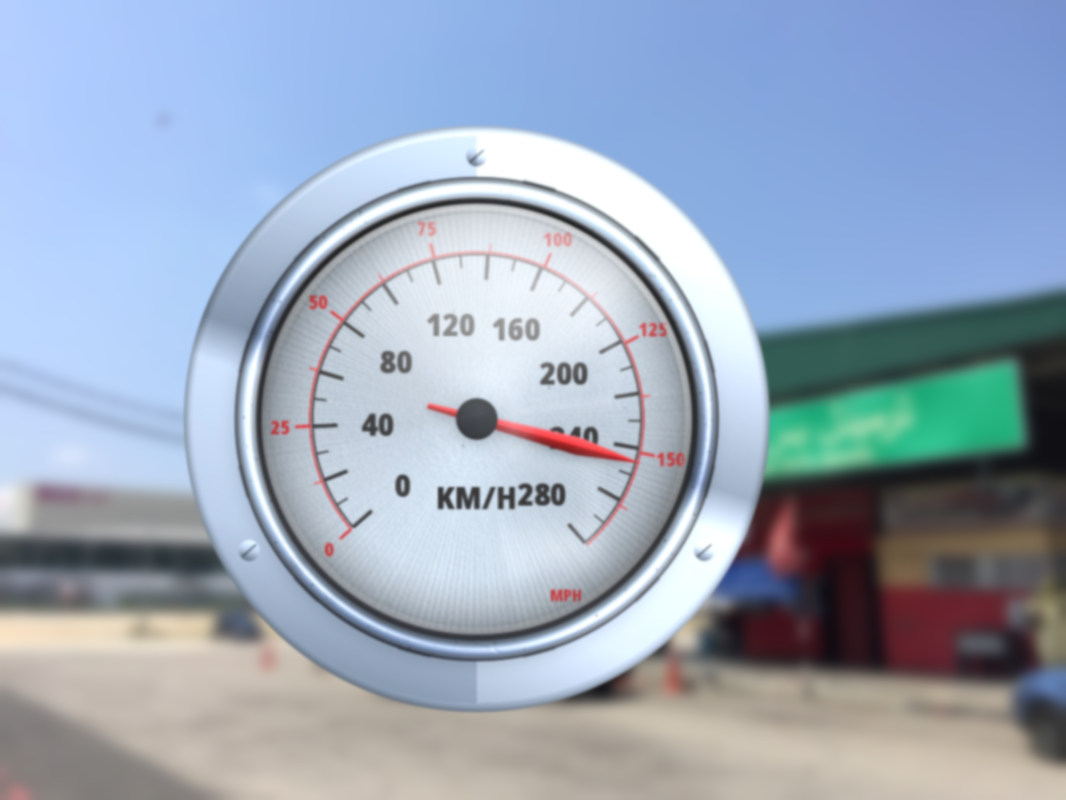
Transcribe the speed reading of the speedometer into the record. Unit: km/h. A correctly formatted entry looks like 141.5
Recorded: 245
